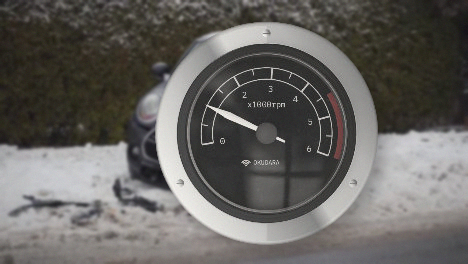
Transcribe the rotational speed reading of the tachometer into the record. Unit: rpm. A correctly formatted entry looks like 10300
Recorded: 1000
